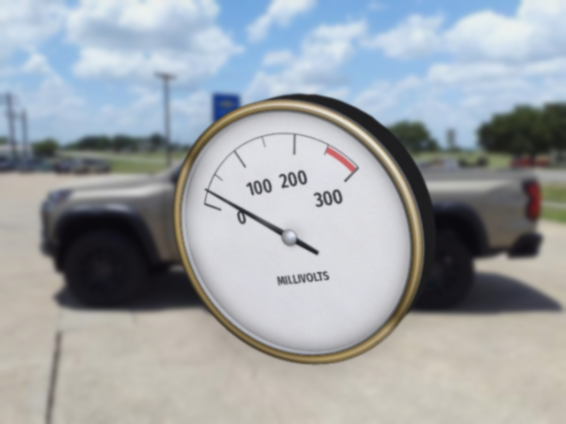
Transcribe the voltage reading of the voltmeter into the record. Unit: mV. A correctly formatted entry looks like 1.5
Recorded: 25
